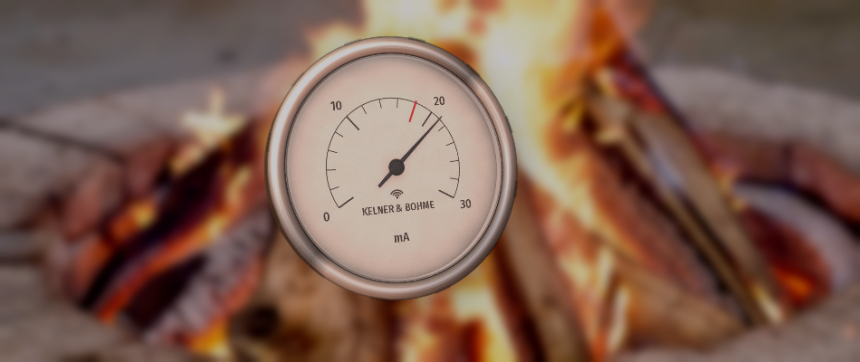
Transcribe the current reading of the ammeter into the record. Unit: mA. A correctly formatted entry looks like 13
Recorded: 21
